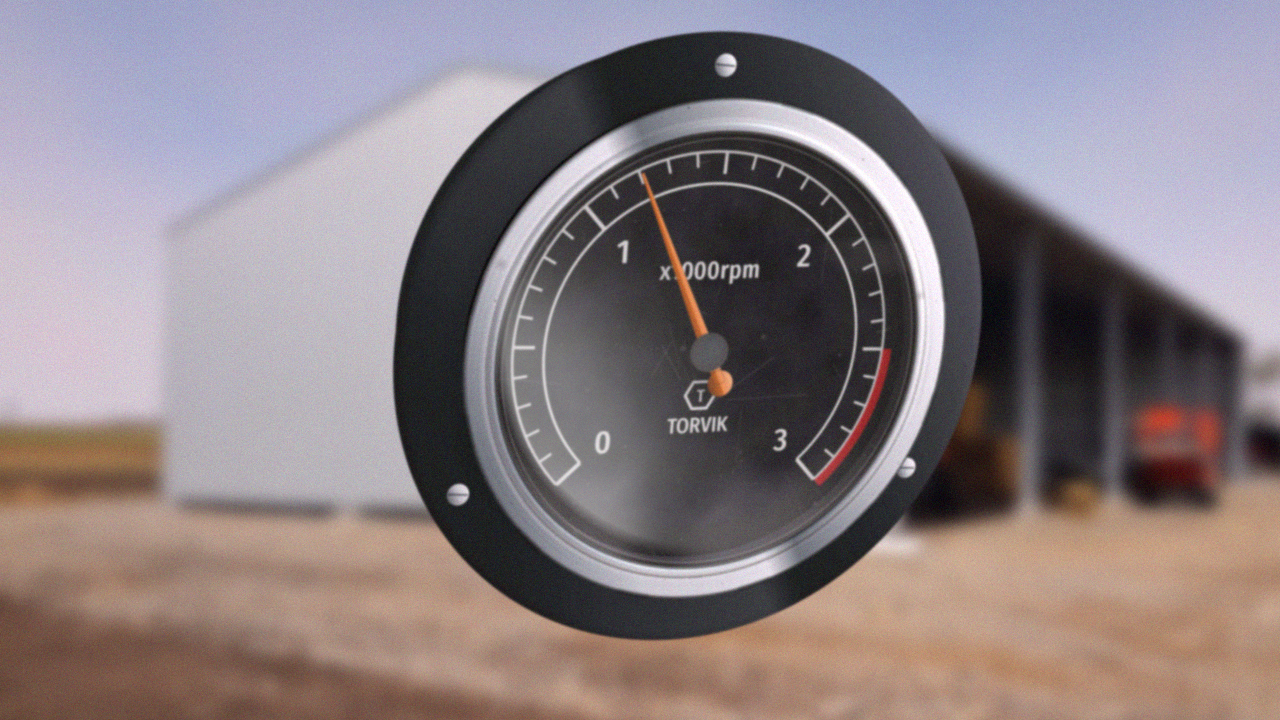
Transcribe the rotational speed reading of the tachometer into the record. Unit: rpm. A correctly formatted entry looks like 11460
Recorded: 1200
